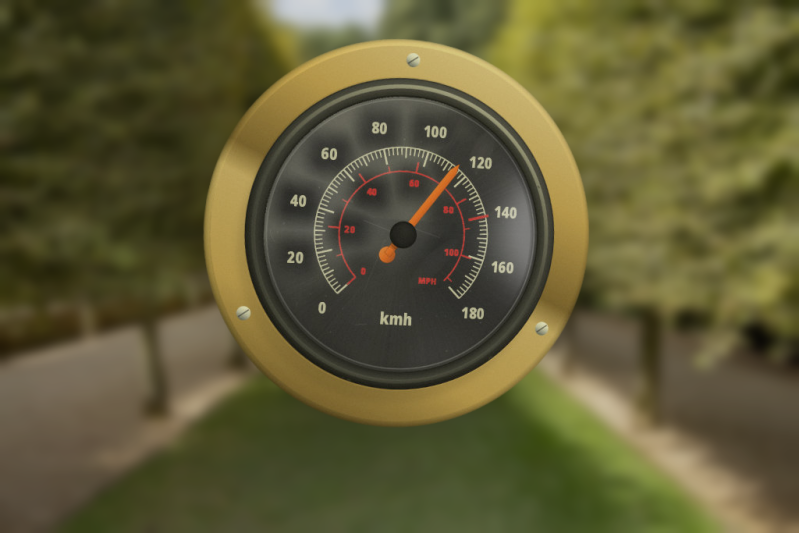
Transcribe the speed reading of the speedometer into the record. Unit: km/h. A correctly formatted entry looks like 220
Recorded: 114
